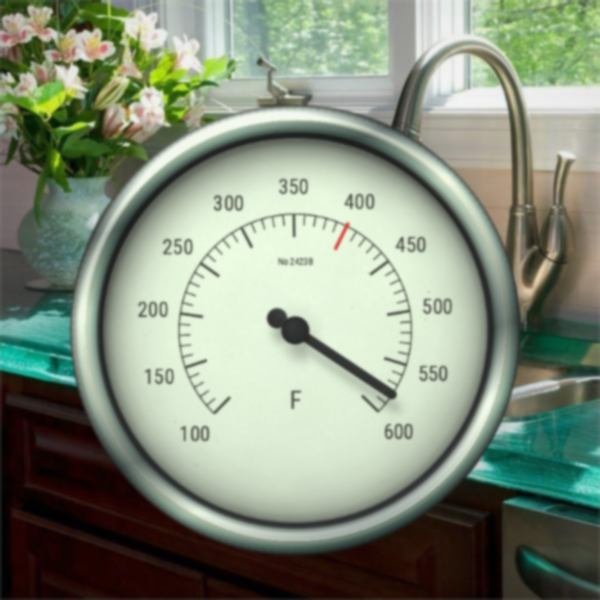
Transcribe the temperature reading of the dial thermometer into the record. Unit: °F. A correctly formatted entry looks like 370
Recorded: 580
